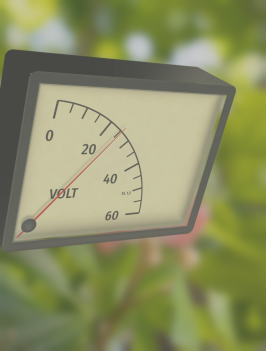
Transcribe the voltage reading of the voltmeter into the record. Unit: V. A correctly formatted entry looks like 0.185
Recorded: 25
